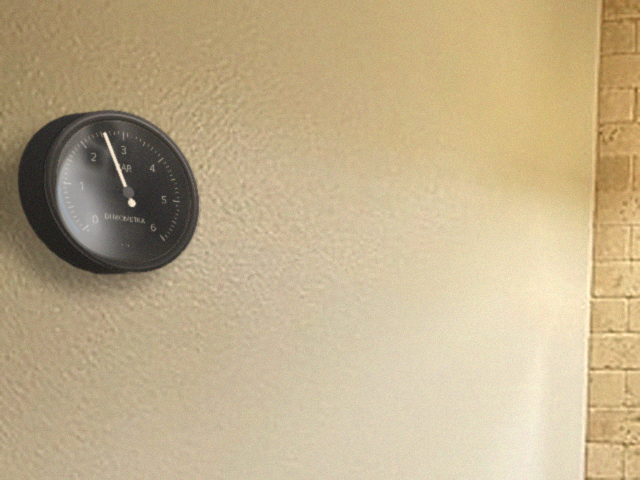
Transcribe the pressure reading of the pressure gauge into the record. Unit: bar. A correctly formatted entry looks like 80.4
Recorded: 2.5
